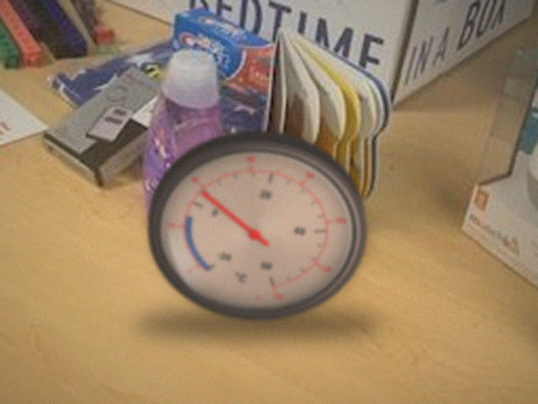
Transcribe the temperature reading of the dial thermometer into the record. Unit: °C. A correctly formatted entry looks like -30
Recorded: 4
